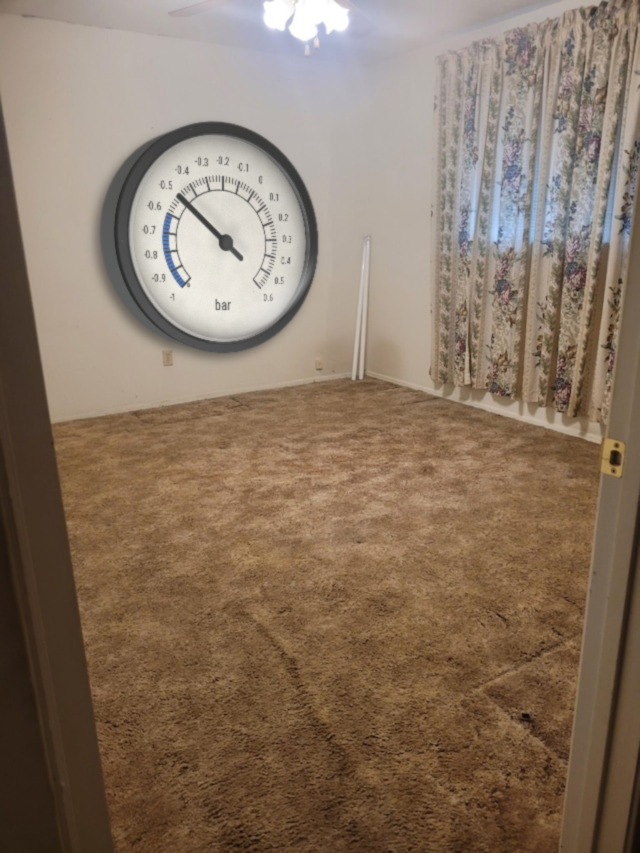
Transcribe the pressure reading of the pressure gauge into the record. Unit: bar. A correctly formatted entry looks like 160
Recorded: -0.5
